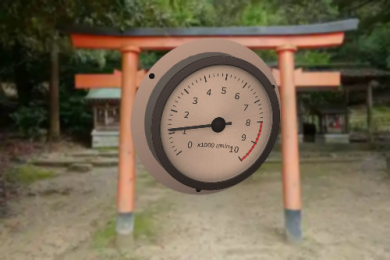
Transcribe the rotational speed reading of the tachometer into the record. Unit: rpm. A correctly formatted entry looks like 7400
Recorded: 1200
